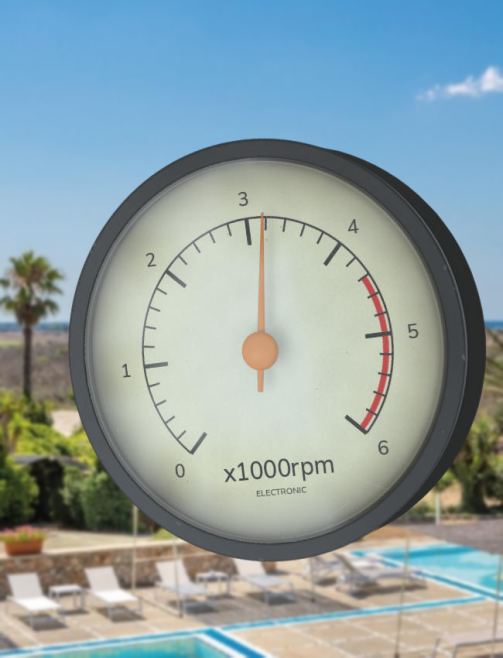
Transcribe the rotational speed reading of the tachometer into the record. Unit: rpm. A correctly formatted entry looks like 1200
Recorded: 3200
